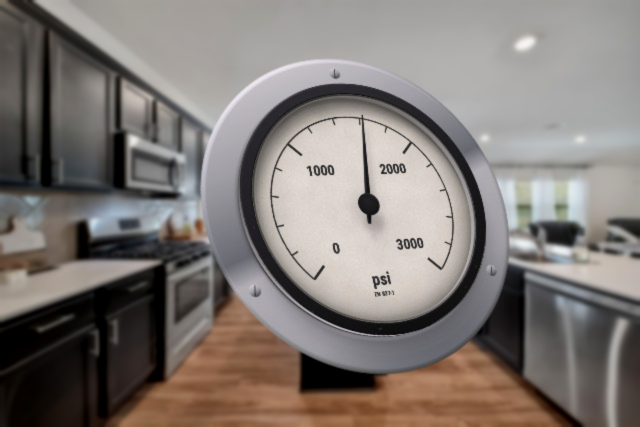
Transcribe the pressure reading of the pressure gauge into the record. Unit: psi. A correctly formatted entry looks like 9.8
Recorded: 1600
